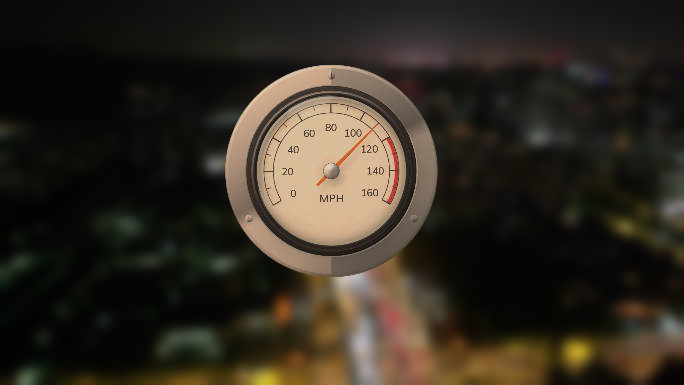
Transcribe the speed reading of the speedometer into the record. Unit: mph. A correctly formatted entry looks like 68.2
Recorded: 110
